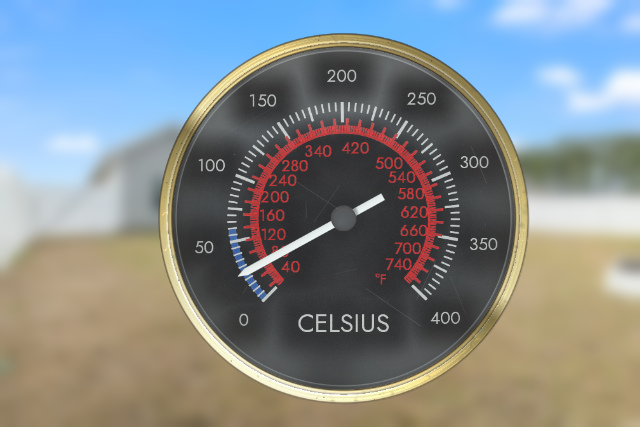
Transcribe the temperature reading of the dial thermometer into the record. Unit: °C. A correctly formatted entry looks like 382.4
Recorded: 25
